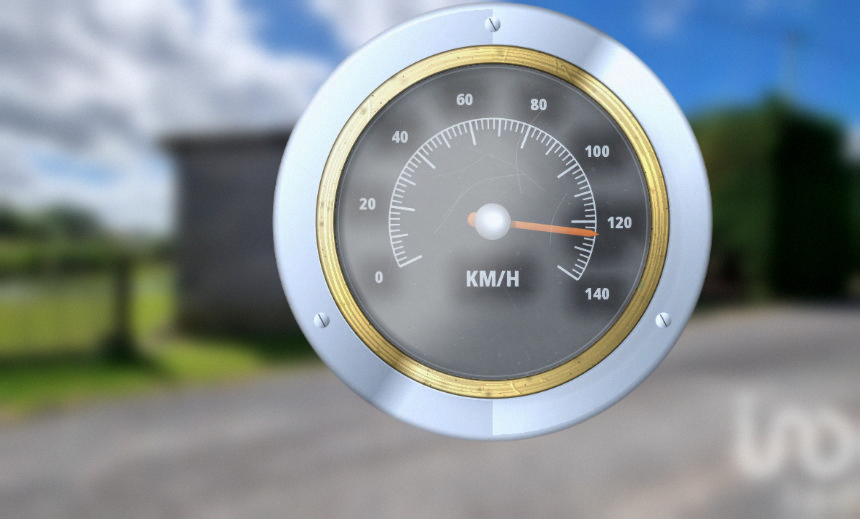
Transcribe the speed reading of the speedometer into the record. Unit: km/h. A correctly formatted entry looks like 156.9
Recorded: 124
